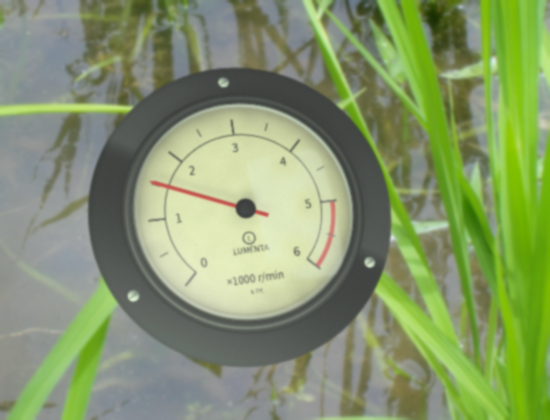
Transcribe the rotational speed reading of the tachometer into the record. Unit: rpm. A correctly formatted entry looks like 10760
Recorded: 1500
